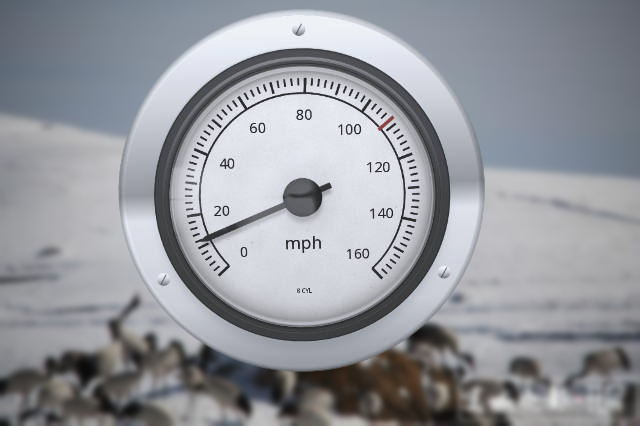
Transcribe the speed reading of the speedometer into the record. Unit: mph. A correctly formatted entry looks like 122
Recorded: 12
